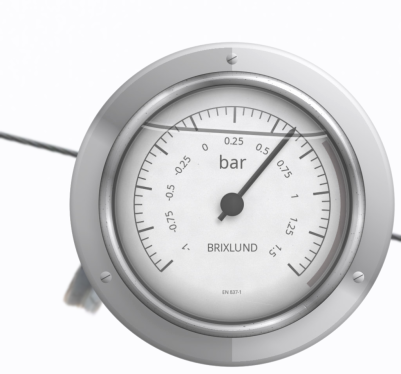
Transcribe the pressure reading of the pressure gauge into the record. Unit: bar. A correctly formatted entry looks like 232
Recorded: 0.6
